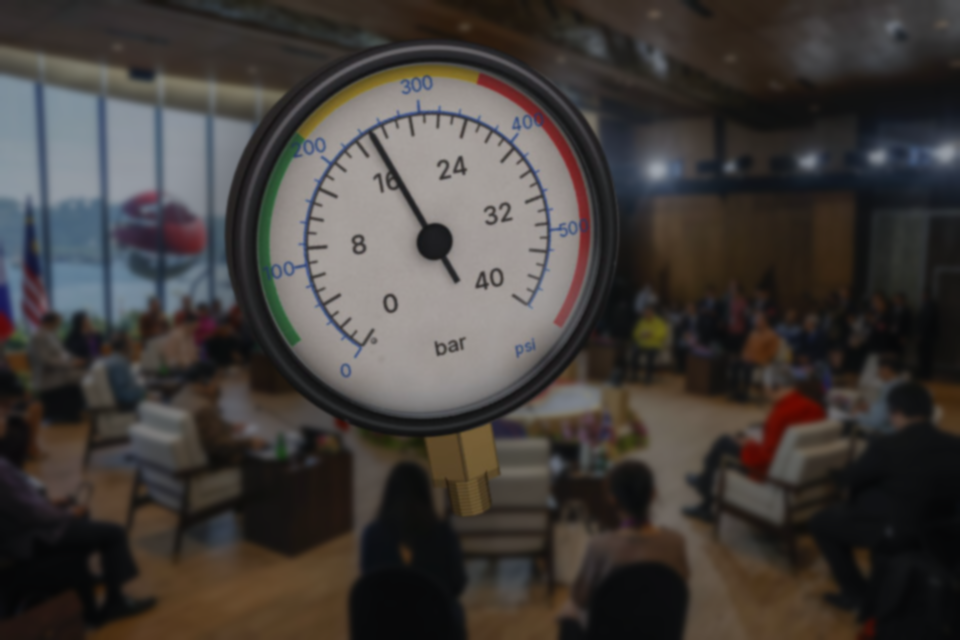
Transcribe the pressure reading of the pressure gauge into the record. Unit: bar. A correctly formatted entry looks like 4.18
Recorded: 17
